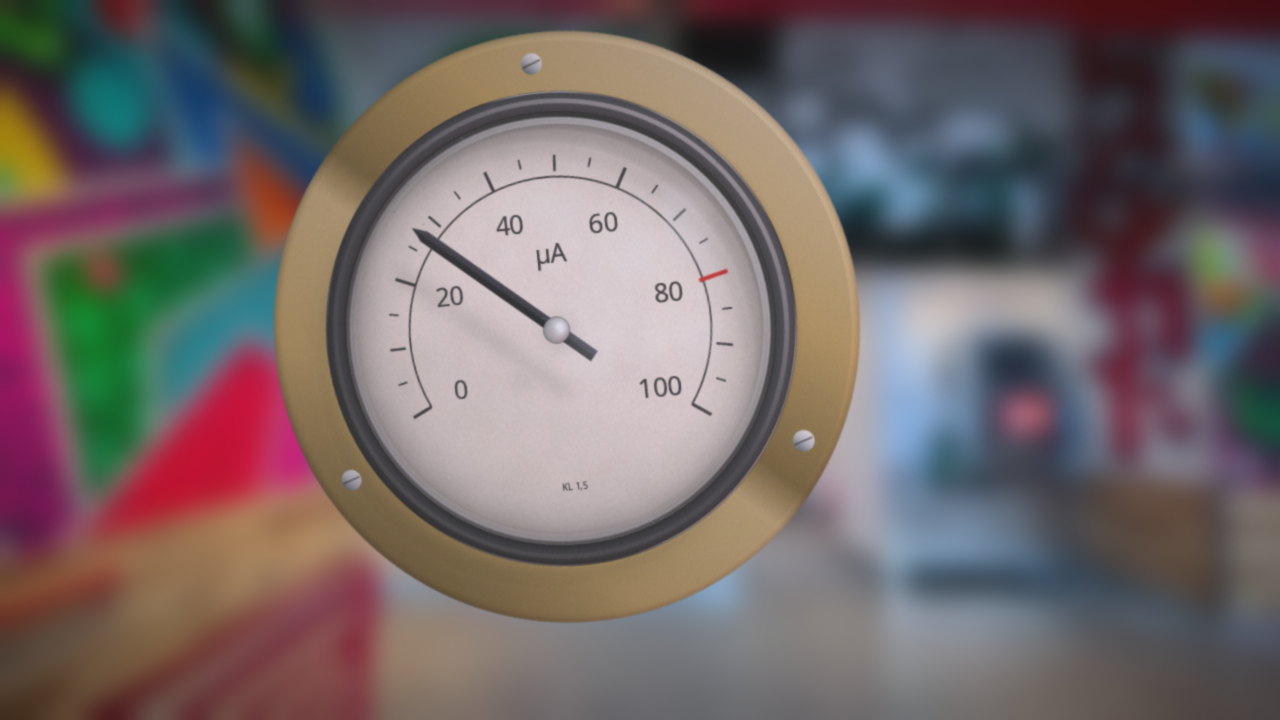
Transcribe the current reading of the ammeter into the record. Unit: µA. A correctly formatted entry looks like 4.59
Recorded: 27.5
